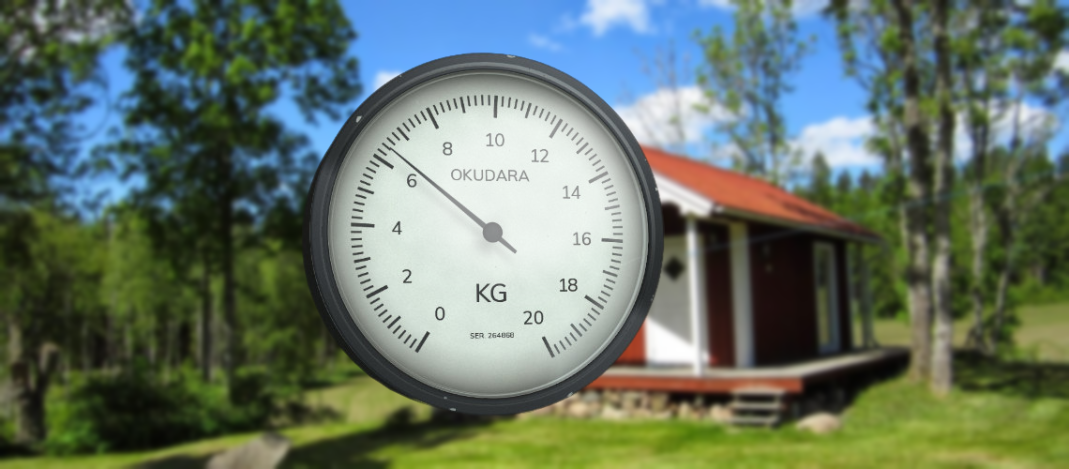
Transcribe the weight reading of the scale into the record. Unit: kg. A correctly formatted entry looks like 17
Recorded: 6.4
